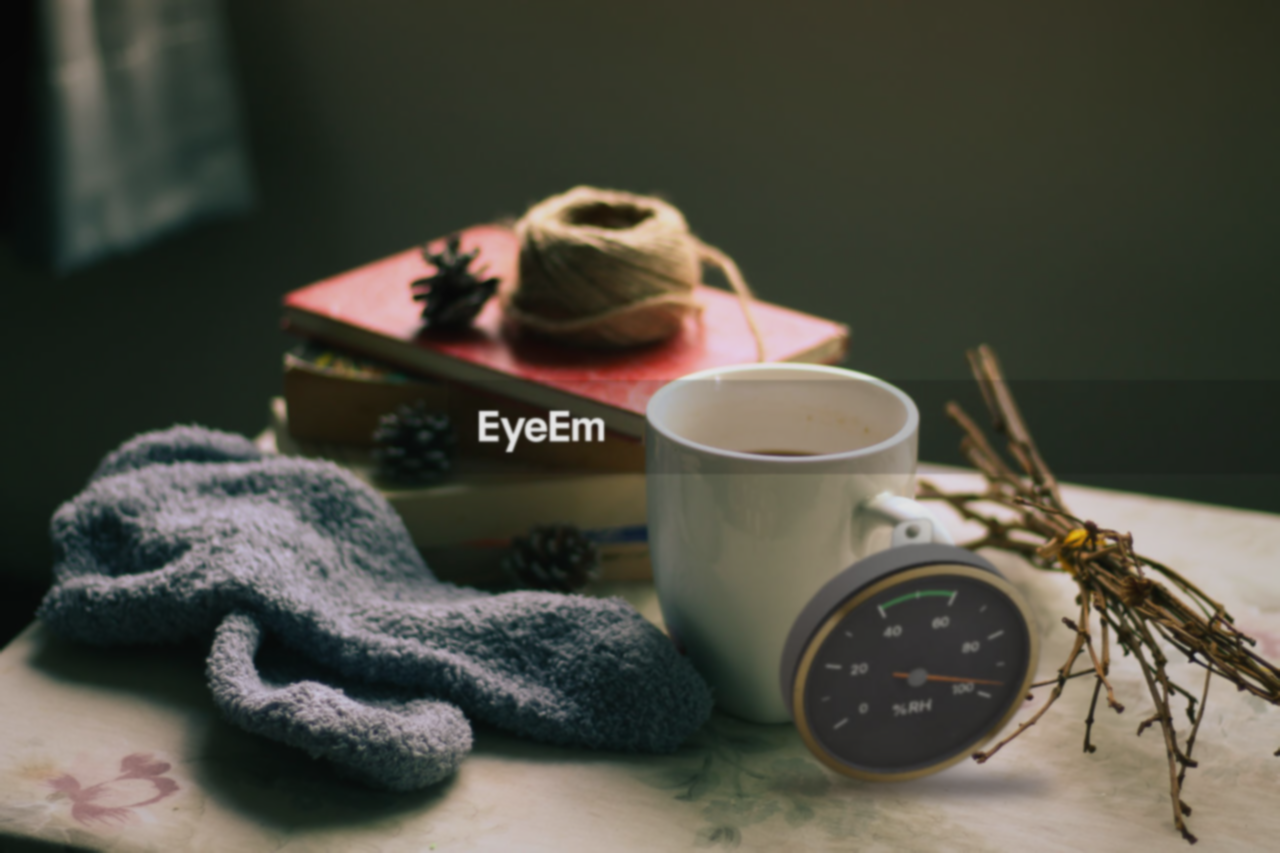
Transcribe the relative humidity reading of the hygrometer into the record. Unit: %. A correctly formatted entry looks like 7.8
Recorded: 95
